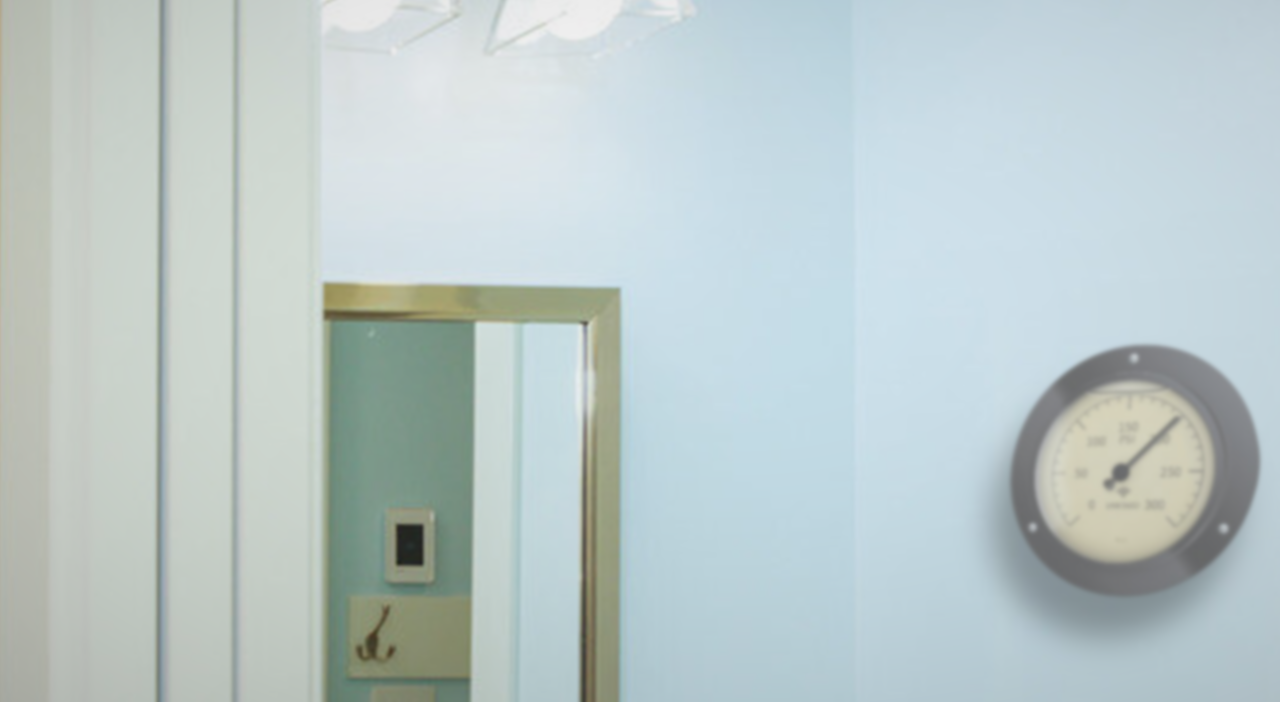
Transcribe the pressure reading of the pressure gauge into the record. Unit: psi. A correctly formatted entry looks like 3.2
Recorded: 200
